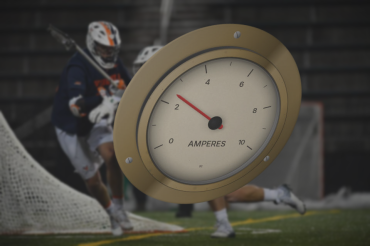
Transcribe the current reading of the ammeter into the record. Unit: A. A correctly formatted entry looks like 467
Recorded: 2.5
